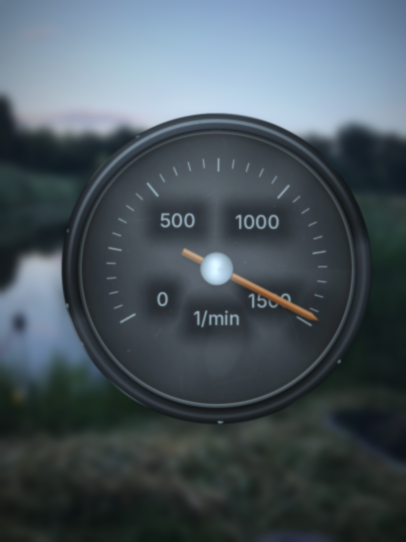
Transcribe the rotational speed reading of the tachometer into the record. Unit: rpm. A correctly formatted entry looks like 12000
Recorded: 1475
